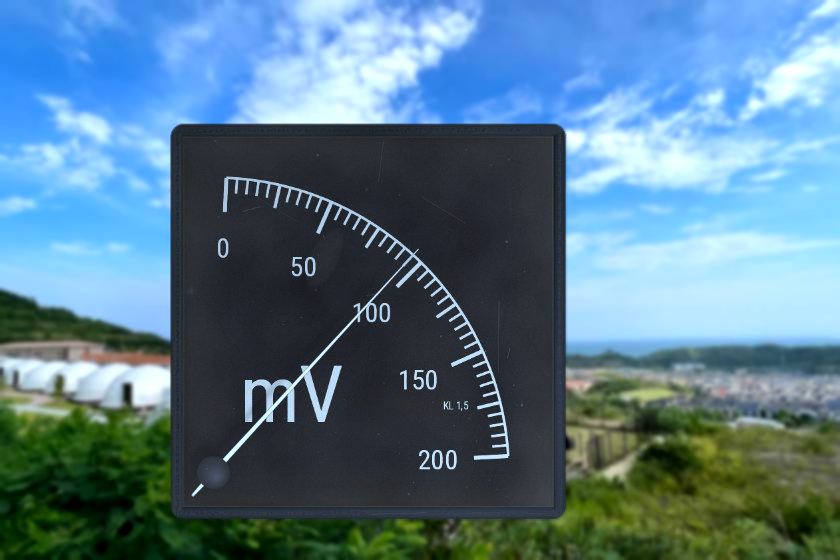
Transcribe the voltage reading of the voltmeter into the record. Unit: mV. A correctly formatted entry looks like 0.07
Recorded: 95
